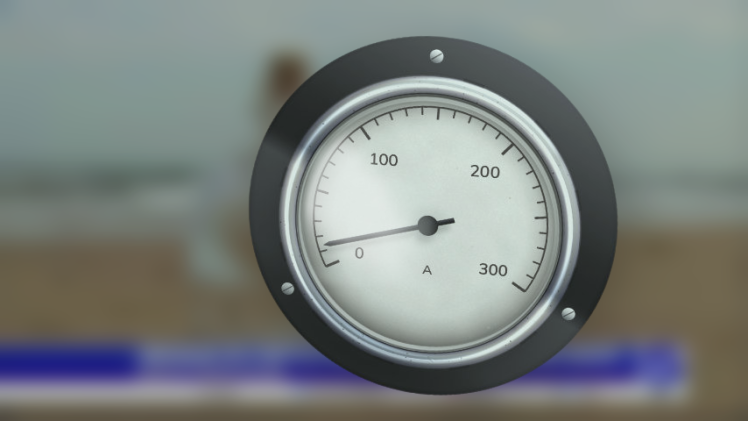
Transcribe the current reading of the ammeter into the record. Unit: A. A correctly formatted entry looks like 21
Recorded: 15
